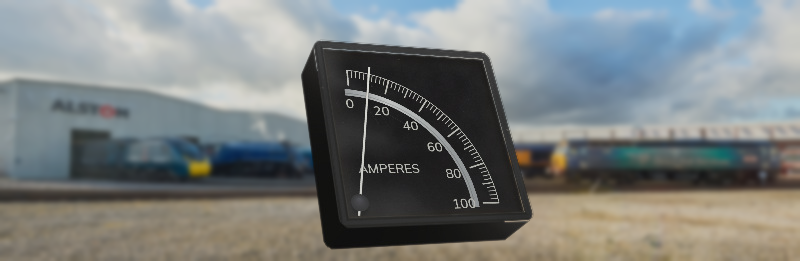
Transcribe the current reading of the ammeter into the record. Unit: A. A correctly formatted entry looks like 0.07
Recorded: 10
